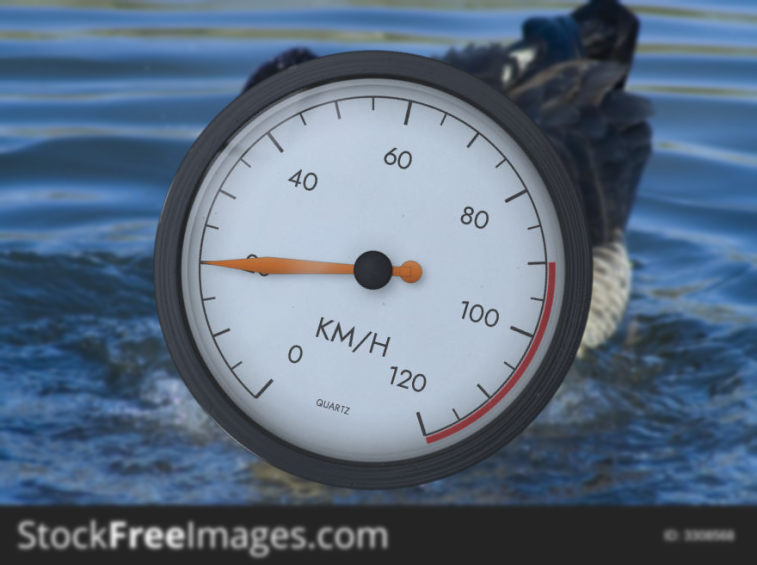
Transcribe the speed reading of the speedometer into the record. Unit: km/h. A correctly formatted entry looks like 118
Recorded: 20
